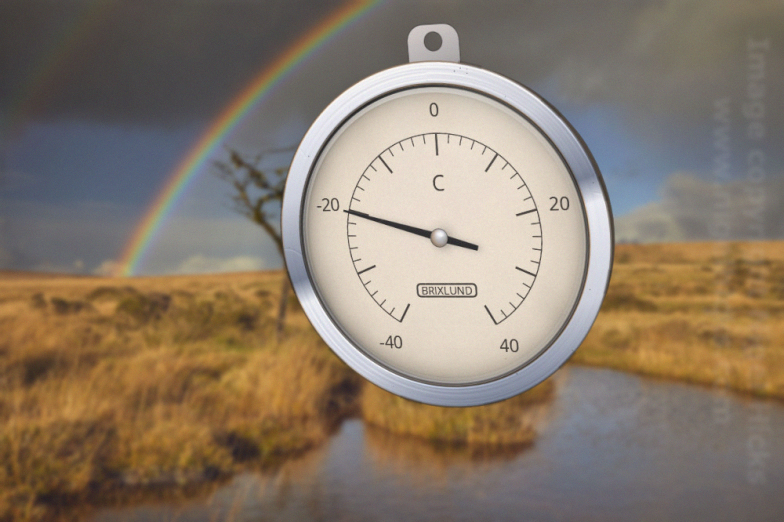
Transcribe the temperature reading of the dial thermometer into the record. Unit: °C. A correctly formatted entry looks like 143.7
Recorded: -20
